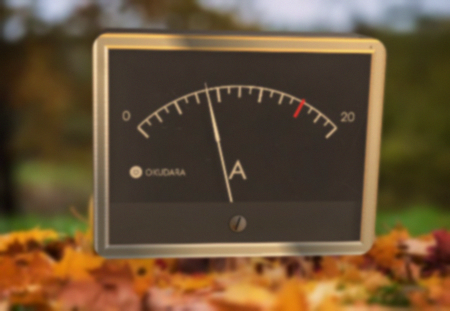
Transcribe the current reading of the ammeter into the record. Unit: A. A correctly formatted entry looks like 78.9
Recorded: 7
